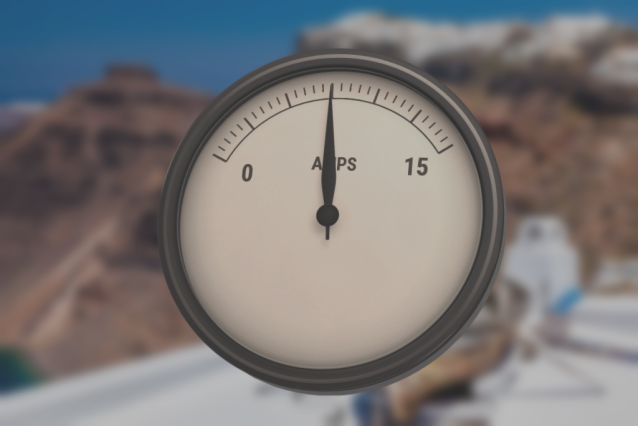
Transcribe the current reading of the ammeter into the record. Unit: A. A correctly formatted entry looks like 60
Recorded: 7.5
